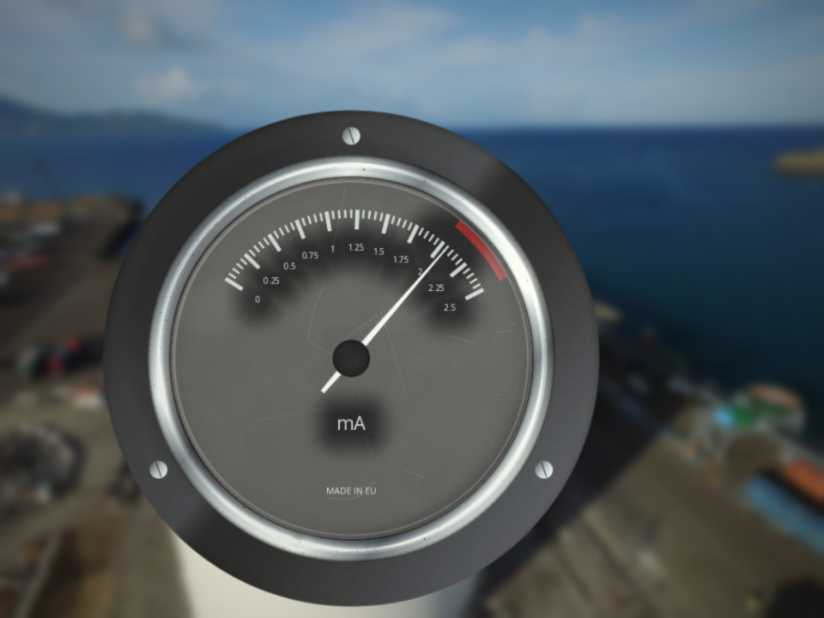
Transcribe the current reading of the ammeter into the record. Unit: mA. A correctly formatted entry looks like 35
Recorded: 2.05
